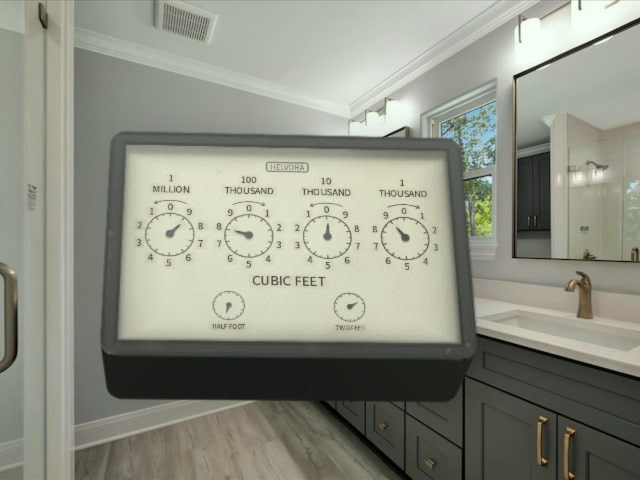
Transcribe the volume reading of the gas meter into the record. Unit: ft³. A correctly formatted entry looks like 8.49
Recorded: 879900
